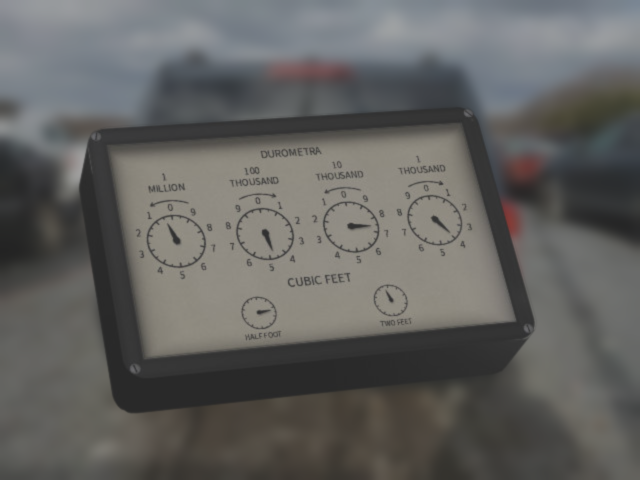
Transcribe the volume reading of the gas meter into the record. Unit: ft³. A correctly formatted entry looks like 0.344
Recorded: 47400
